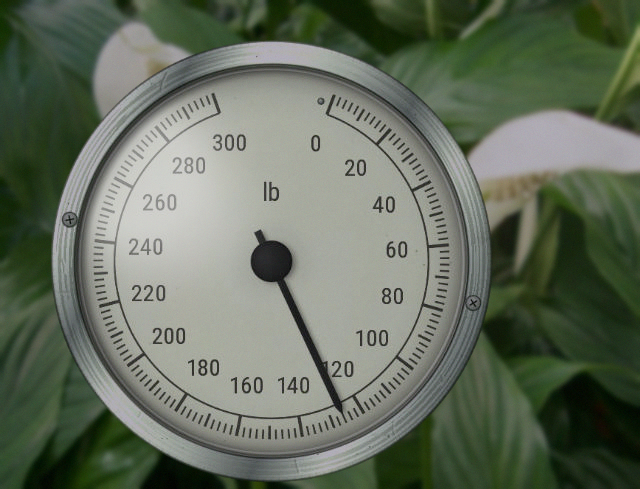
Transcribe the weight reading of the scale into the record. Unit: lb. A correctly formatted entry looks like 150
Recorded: 126
